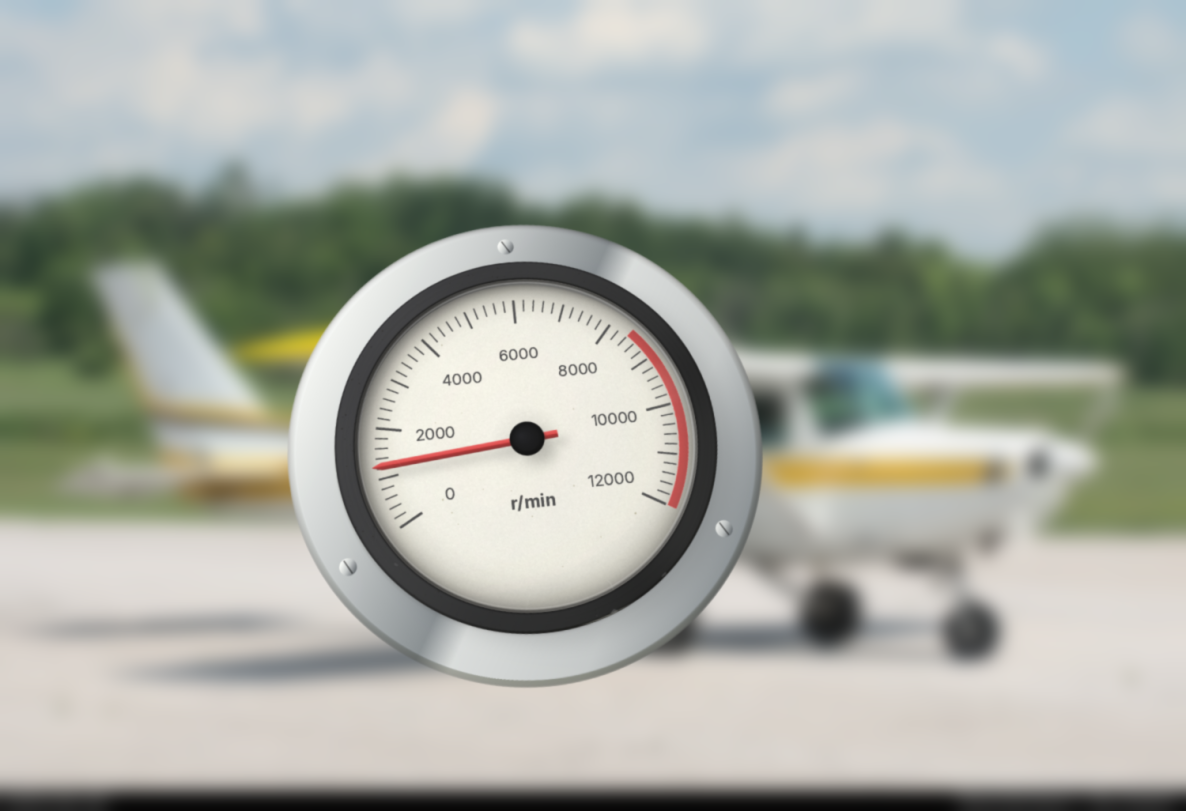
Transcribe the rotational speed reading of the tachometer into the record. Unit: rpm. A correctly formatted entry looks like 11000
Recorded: 1200
